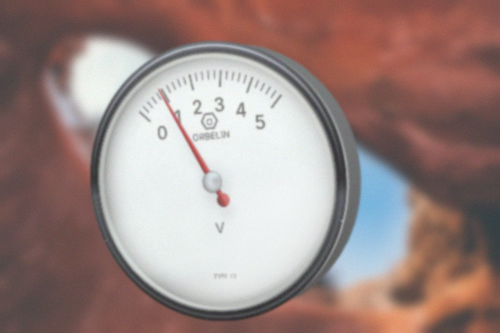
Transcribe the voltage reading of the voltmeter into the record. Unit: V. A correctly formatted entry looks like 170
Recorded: 1
